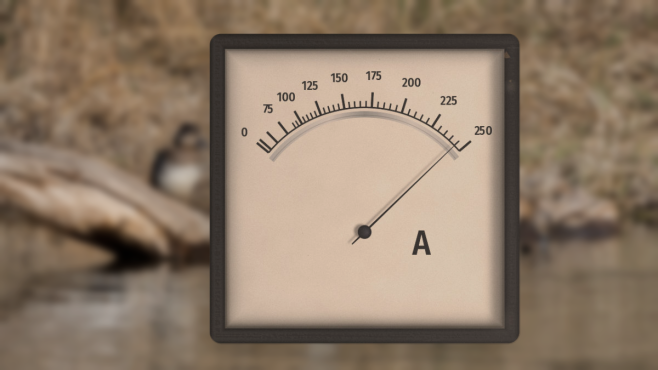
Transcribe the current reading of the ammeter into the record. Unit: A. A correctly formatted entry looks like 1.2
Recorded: 245
